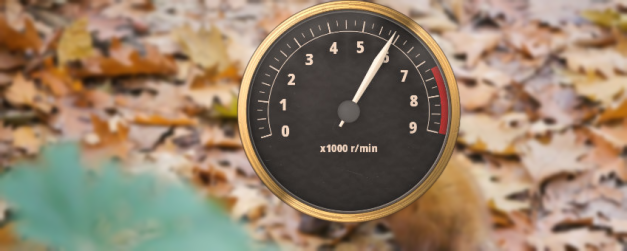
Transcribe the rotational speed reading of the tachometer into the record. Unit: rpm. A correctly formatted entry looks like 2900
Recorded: 5875
